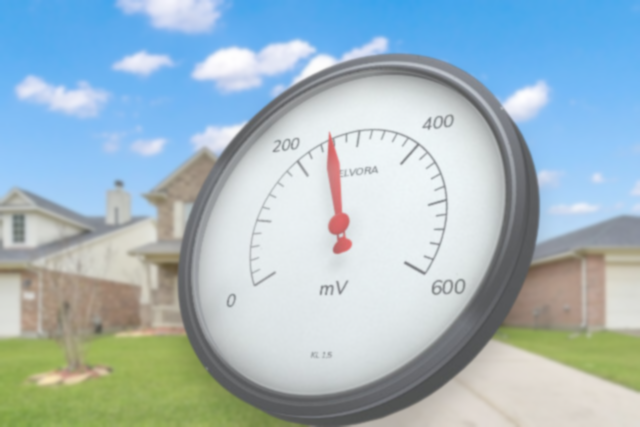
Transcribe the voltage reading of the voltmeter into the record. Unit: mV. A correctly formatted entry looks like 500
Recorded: 260
